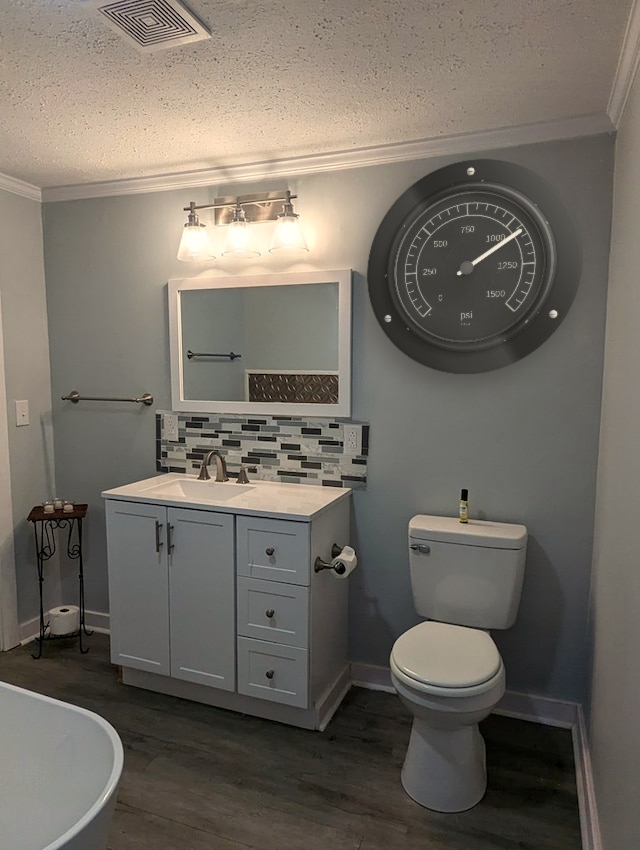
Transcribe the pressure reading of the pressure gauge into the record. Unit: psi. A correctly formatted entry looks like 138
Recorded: 1075
